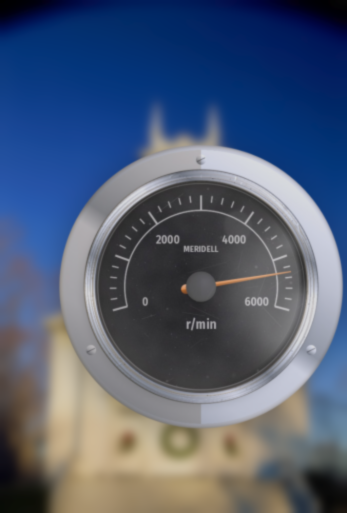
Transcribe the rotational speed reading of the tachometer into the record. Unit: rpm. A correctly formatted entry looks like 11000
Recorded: 5300
